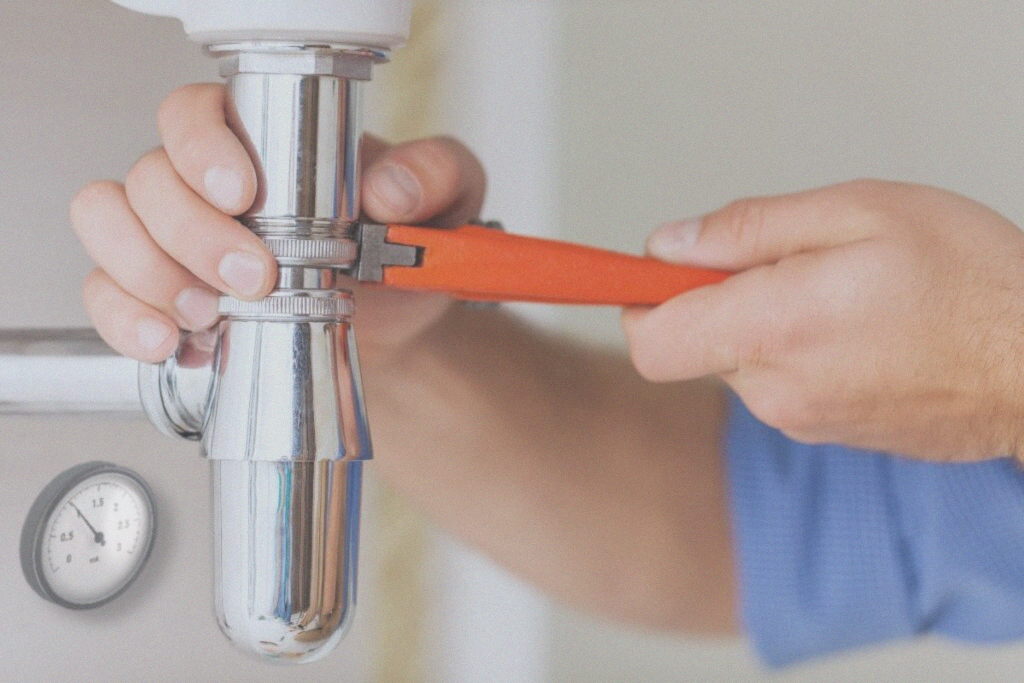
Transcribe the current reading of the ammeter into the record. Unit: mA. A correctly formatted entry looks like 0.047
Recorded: 1
